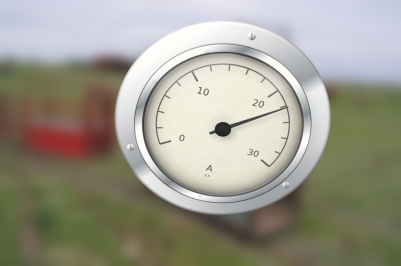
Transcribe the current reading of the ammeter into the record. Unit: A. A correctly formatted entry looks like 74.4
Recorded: 22
